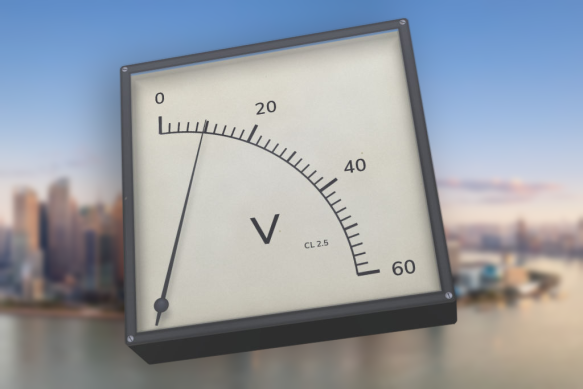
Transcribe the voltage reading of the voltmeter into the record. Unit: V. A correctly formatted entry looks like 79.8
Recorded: 10
